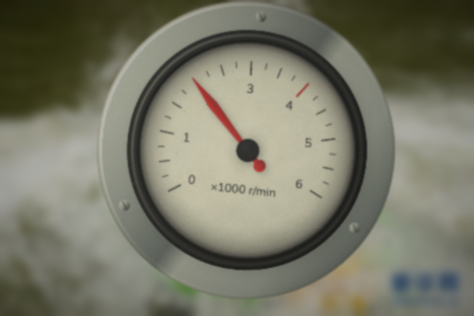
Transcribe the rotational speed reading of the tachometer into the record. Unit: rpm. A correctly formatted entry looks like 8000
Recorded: 2000
